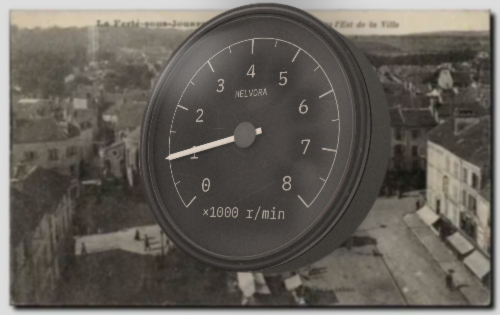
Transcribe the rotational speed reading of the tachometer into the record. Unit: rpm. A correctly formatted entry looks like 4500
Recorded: 1000
